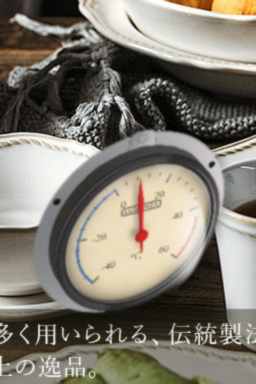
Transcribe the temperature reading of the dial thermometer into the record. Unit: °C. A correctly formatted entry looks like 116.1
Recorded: 8
